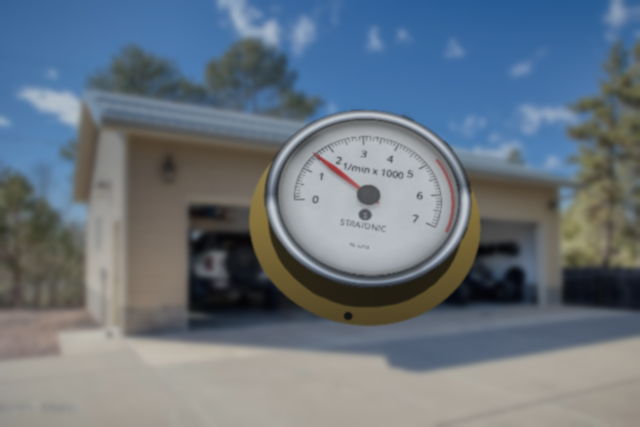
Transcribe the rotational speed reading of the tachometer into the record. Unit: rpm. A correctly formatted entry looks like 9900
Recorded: 1500
